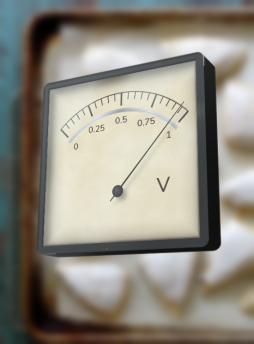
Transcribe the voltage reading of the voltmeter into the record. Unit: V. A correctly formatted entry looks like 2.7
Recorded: 0.95
